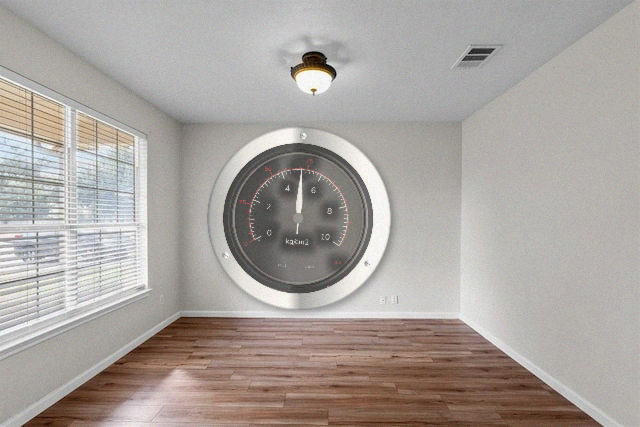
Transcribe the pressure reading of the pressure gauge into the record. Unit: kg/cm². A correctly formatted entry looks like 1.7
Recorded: 5
